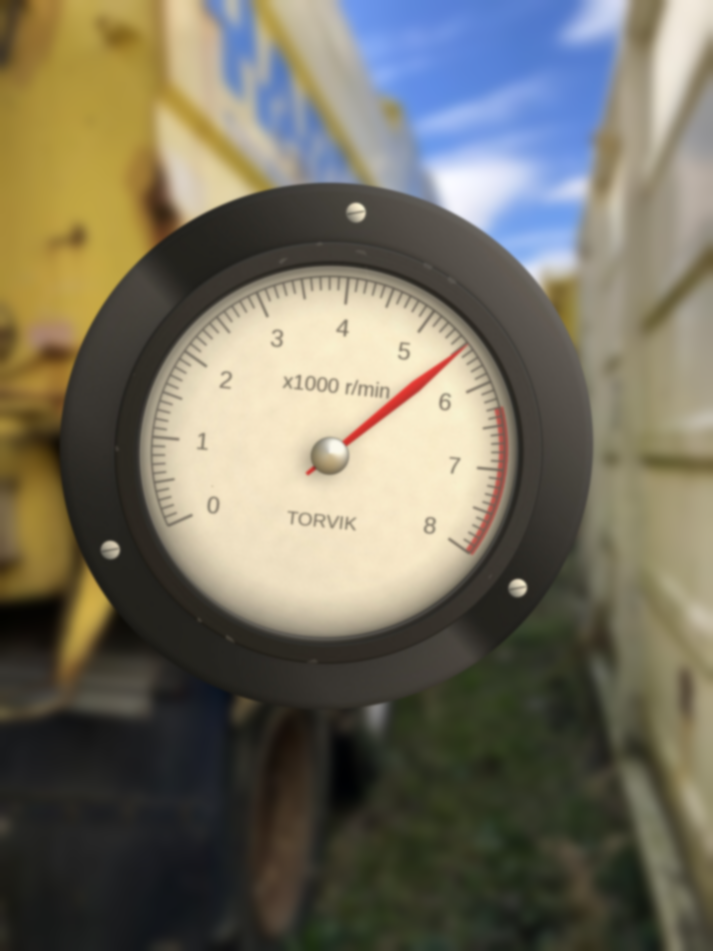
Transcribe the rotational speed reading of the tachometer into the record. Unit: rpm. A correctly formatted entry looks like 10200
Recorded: 5500
